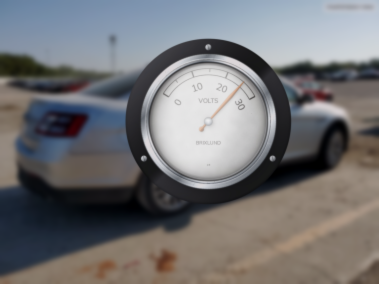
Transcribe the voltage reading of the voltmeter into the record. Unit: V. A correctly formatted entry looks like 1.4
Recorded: 25
